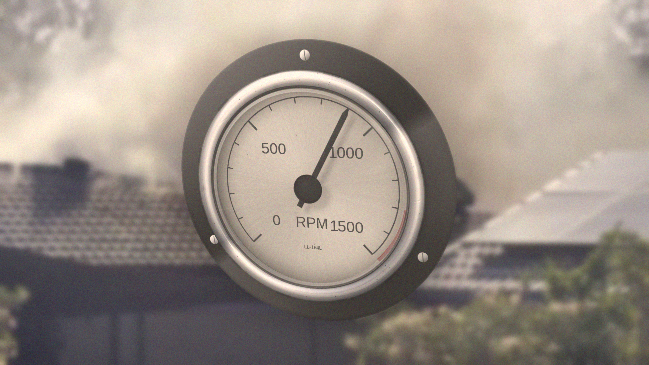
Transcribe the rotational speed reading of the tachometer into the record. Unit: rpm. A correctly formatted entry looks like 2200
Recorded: 900
